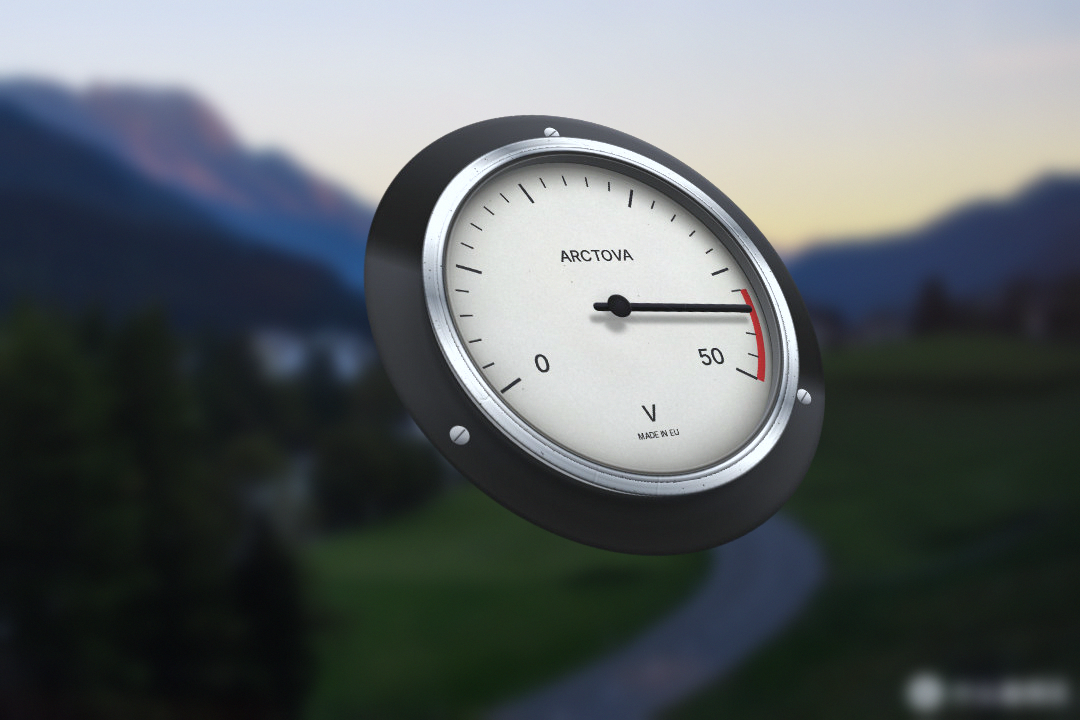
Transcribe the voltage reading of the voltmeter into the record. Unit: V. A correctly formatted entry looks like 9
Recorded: 44
